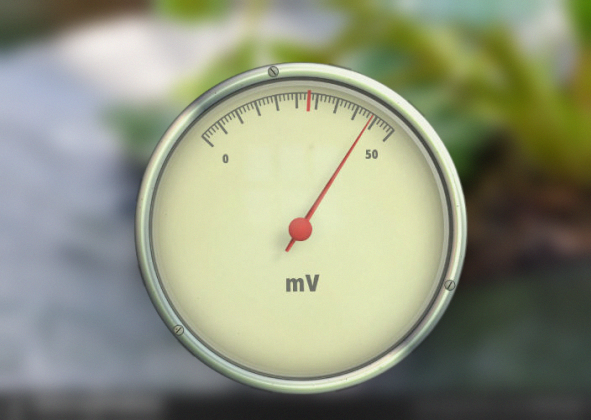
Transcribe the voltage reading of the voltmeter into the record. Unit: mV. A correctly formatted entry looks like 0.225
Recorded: 44
